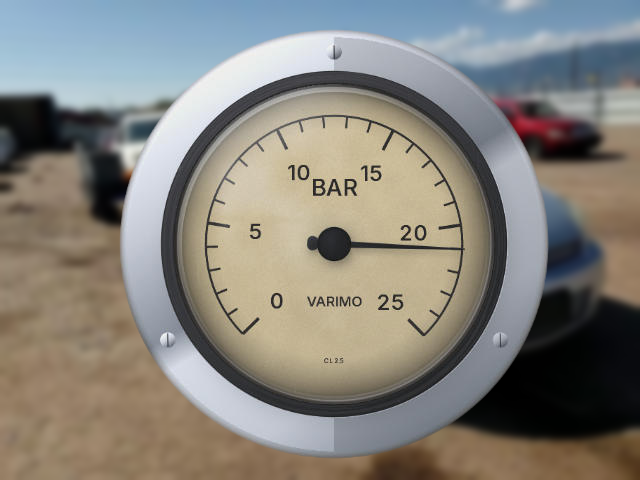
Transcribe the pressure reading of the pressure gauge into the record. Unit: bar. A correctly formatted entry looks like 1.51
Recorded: 21
